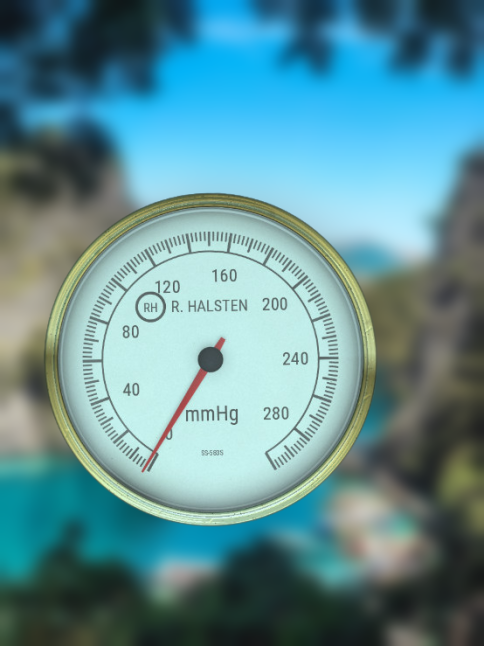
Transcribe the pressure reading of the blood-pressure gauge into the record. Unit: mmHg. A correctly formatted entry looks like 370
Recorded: 2
